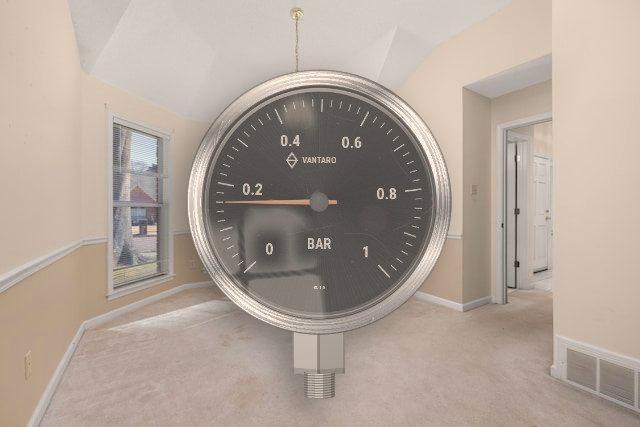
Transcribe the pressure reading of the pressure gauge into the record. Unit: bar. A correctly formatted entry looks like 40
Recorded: 0.16
